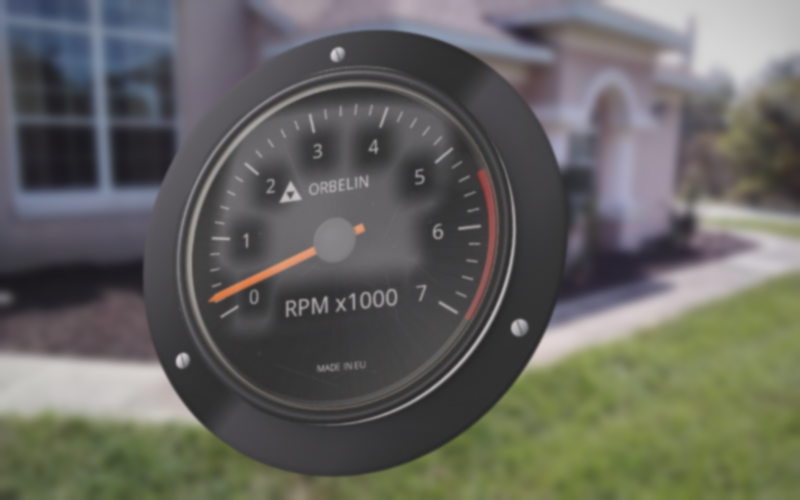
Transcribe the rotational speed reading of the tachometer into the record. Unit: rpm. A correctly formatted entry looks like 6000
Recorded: 200
